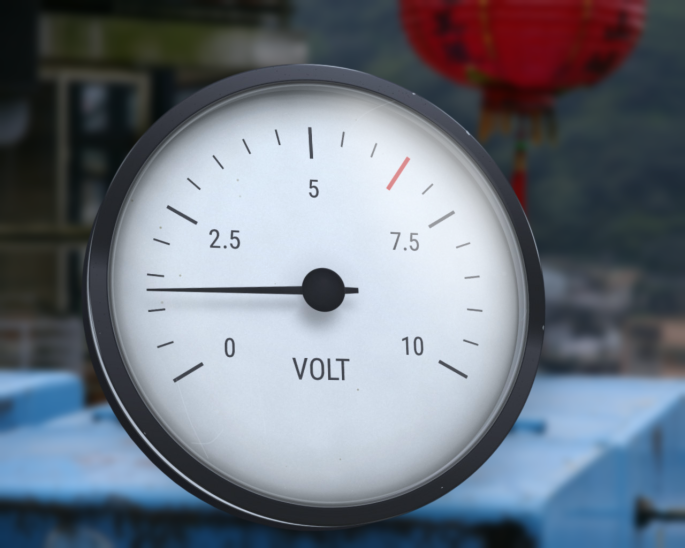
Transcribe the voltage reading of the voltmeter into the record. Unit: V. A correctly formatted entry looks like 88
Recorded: 1.25
